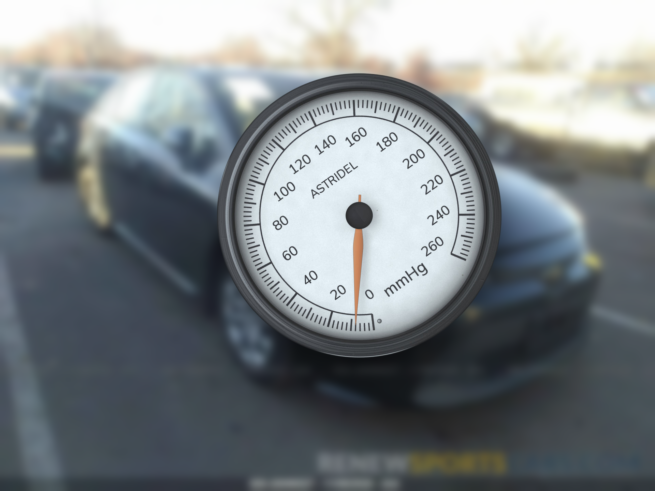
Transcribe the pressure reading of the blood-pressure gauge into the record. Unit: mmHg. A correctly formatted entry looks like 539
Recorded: 8
